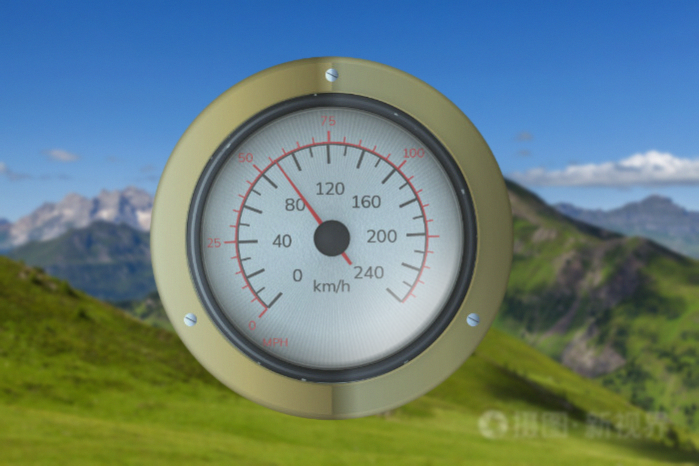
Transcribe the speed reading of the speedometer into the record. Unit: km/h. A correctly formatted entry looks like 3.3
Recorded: 90
